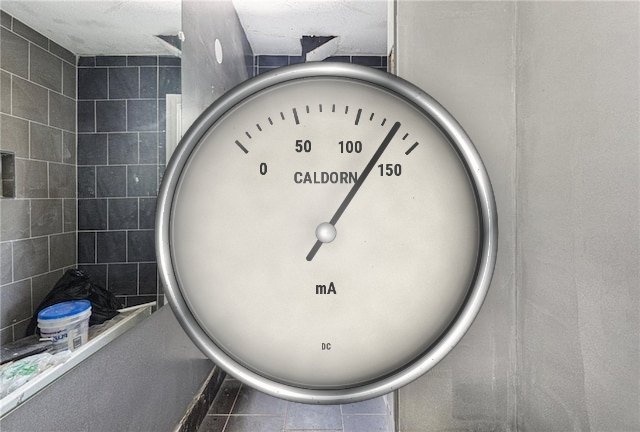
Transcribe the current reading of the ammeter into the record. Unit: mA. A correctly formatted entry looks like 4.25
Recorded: 130
